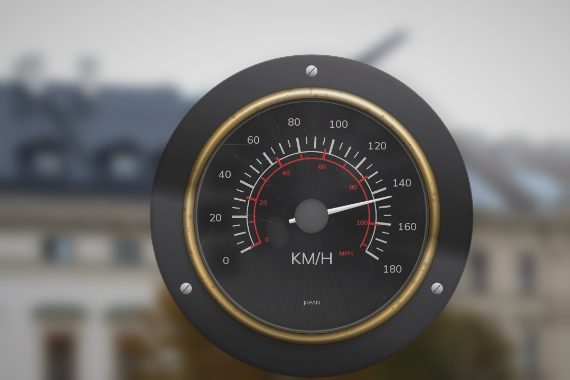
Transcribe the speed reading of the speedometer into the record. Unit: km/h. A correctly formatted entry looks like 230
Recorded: 145
